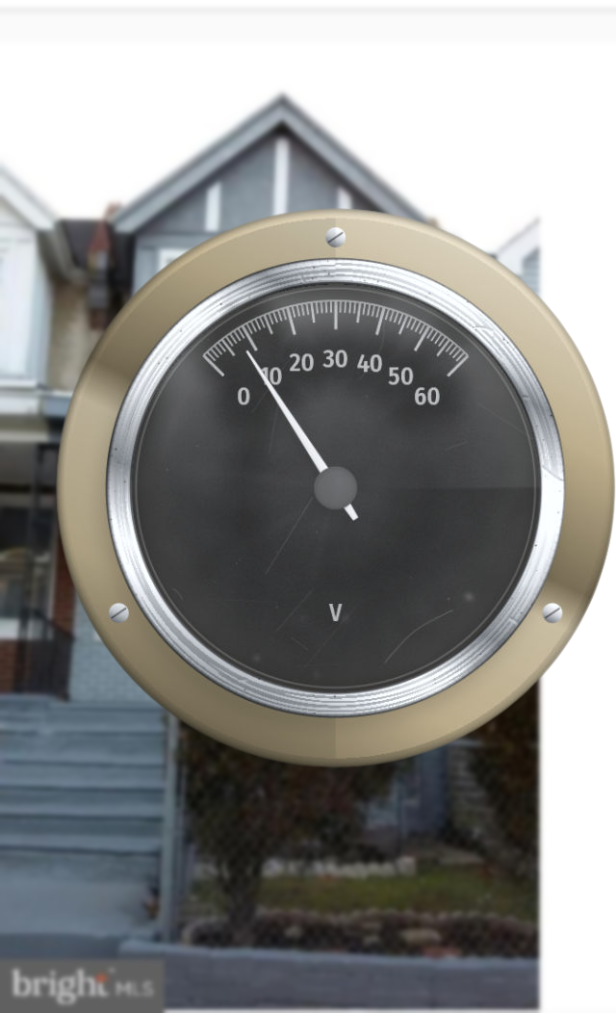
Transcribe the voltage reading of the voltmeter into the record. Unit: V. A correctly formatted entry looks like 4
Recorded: 8
